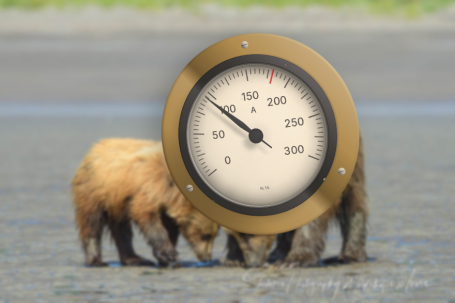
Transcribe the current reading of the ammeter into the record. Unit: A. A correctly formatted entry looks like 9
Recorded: 95
